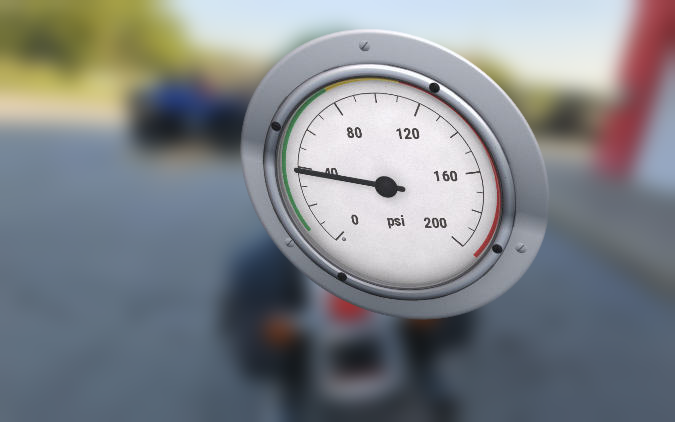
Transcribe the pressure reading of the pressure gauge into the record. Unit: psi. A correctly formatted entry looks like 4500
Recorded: 40
